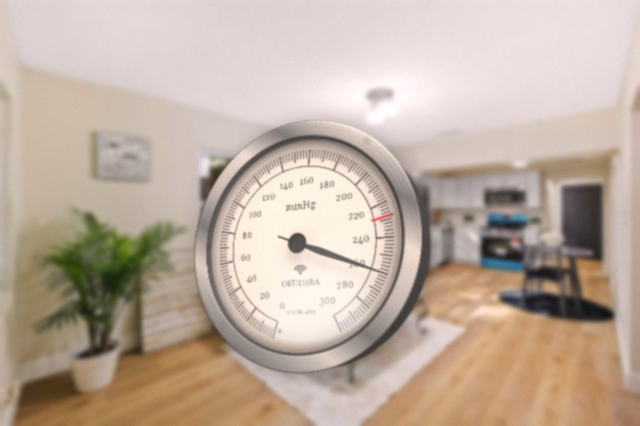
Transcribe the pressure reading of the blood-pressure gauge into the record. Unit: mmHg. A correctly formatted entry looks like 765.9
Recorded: 260
